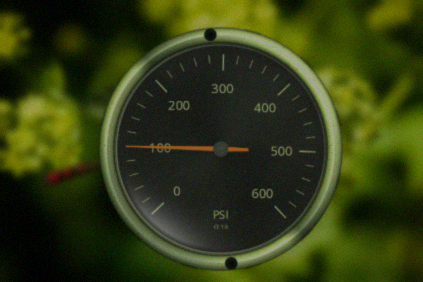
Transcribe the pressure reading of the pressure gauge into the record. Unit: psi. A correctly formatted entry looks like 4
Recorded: 100
